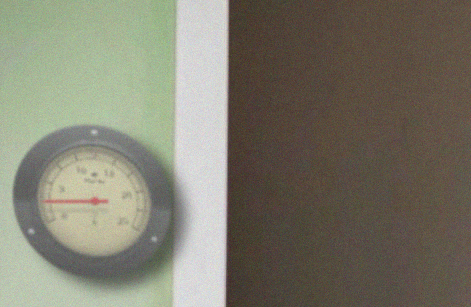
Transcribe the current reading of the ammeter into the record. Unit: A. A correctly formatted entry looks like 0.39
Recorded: 2.5
